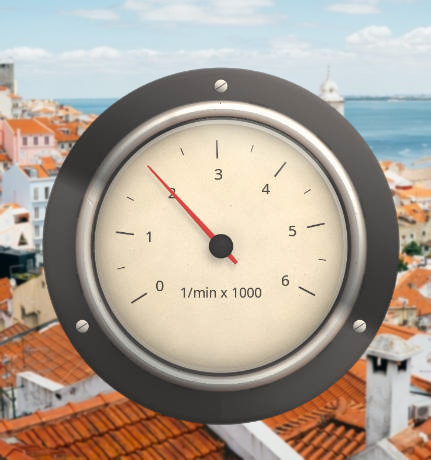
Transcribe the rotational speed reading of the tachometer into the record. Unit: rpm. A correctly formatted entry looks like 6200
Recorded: 2000
